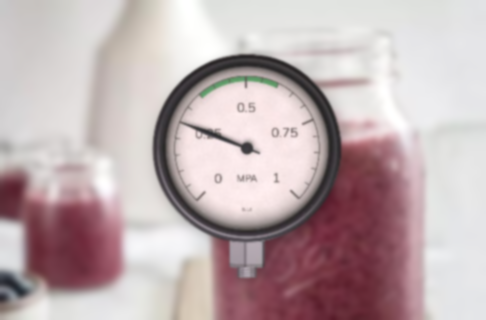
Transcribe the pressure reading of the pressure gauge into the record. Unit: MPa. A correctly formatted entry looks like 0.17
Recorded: 0.25
